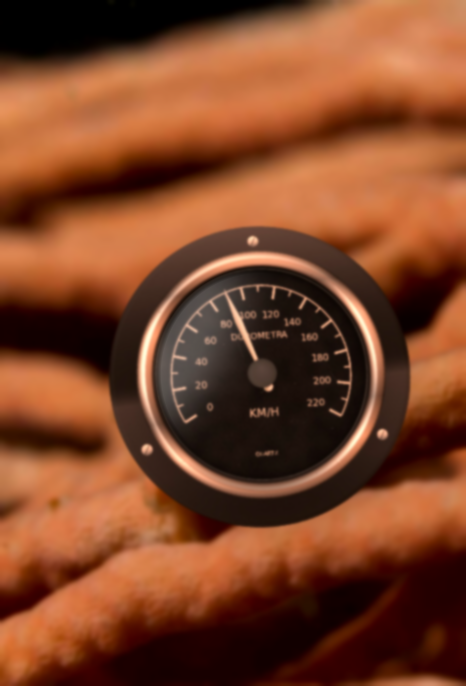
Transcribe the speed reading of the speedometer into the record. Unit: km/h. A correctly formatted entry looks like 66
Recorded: 90
